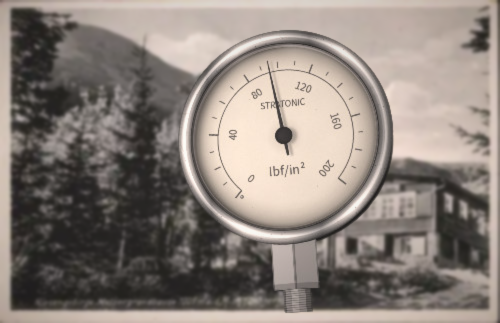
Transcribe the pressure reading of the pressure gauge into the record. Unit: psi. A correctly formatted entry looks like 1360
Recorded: 95
